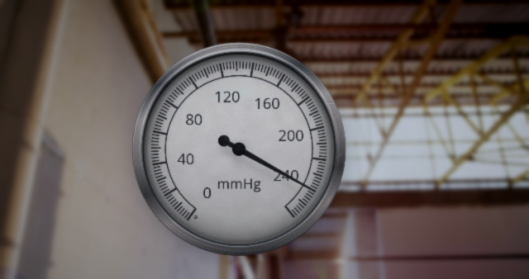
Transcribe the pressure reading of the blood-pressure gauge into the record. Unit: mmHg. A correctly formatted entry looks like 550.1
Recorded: 240
